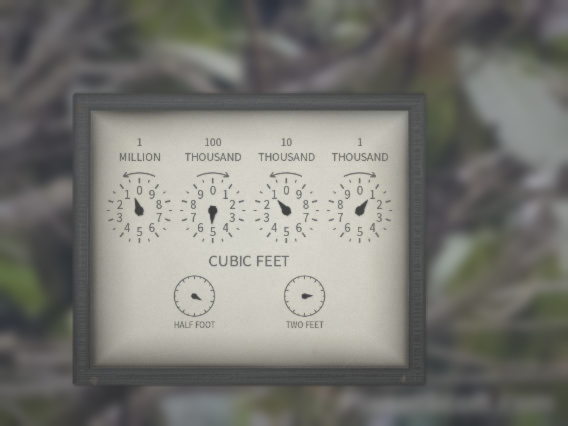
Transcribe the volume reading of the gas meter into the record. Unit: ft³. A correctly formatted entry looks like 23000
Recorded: 51100
